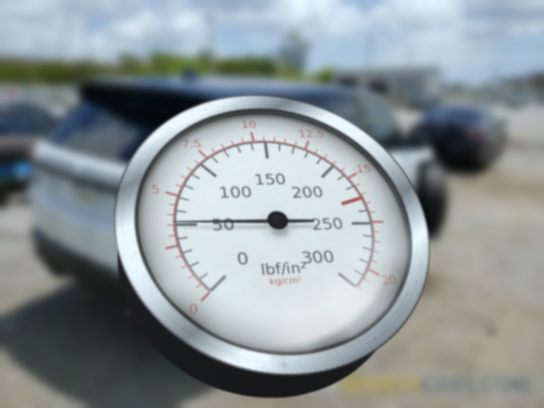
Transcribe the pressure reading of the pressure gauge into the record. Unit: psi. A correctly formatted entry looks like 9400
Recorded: 50
